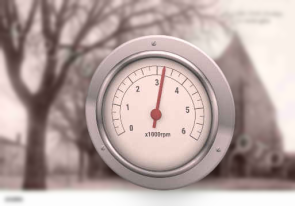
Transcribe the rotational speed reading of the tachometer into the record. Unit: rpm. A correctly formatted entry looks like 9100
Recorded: 3250
